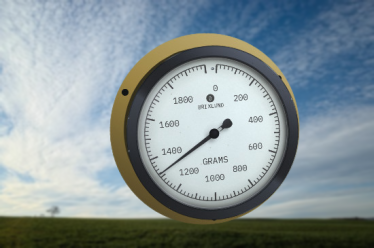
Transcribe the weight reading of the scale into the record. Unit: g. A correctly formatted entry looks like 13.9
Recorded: 1320
